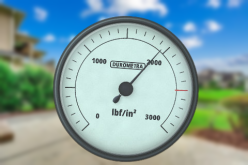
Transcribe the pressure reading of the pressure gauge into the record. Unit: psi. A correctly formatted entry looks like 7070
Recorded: 1950
